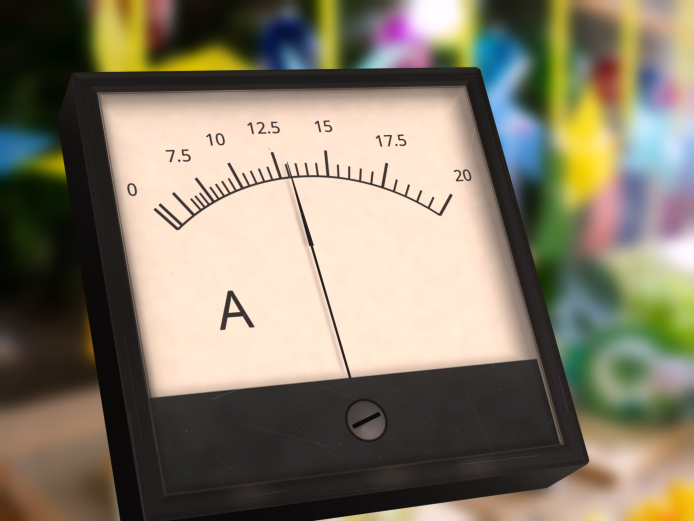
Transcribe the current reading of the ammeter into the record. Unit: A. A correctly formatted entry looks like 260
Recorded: 13
